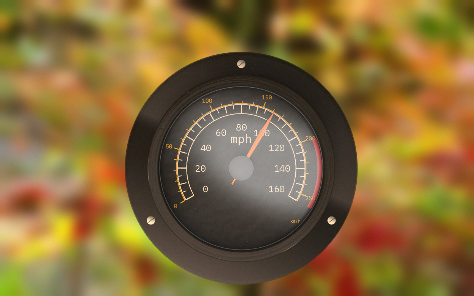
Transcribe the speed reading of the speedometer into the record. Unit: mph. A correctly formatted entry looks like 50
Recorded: 100
